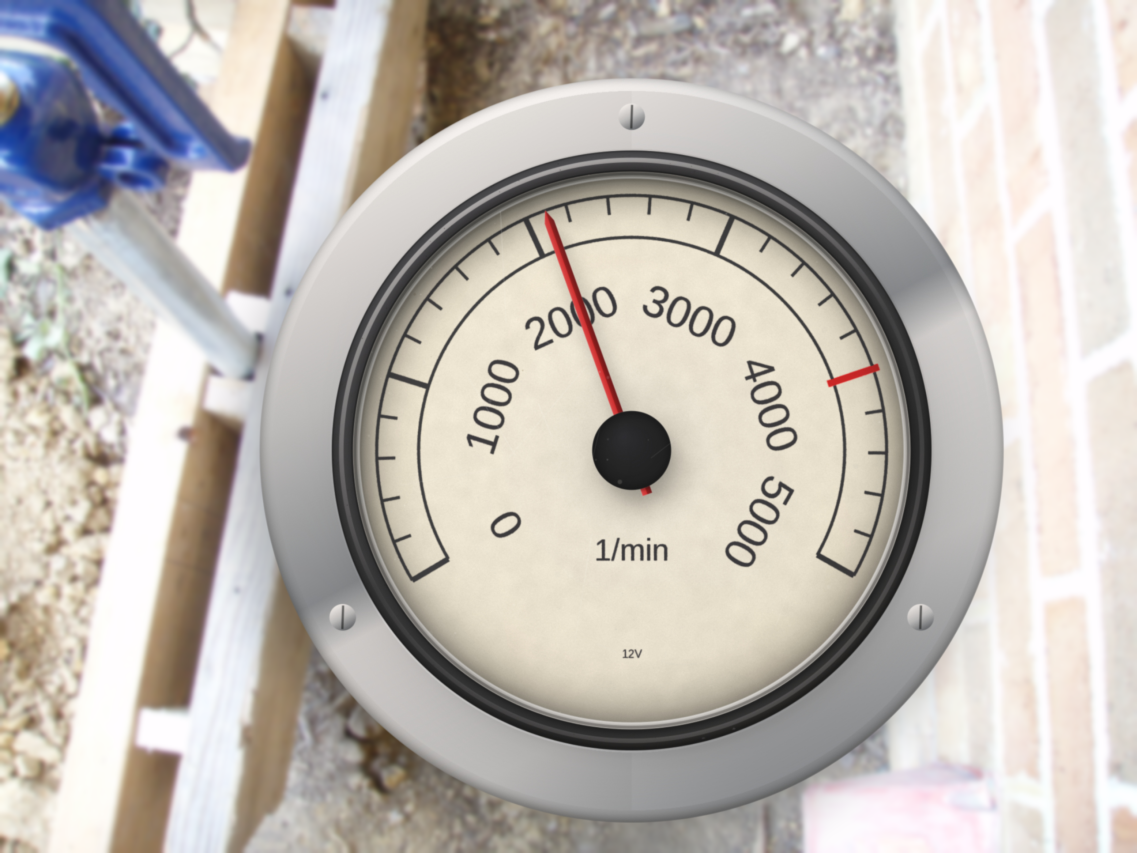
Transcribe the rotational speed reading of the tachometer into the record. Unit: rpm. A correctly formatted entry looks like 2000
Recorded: 2100
